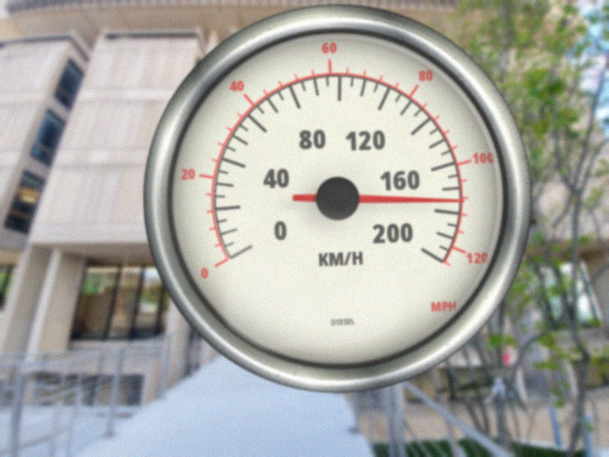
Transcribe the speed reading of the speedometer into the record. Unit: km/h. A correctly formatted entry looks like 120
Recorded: 175
